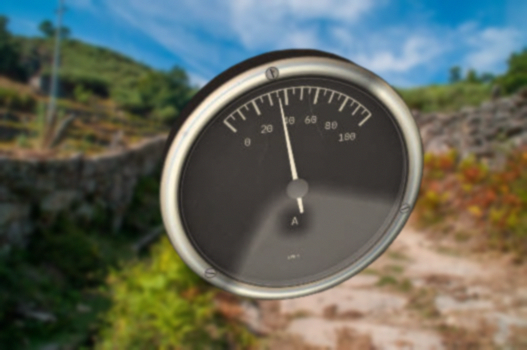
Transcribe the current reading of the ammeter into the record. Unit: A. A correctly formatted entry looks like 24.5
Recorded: 35
